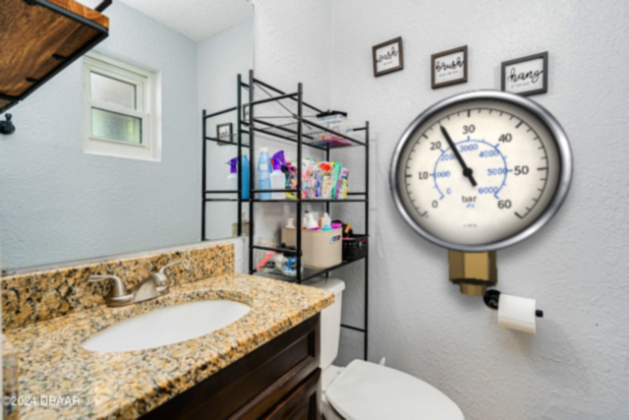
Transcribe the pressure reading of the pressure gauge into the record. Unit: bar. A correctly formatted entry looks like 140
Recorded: 24
